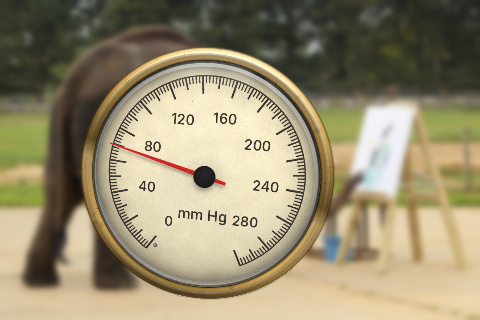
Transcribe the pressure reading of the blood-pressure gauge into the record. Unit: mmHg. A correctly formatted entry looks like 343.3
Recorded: 70
